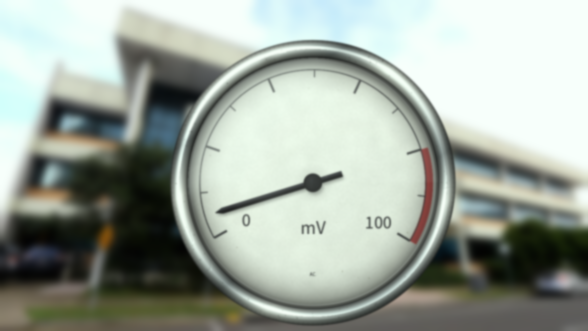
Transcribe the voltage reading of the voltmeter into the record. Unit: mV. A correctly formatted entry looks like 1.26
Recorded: 5
